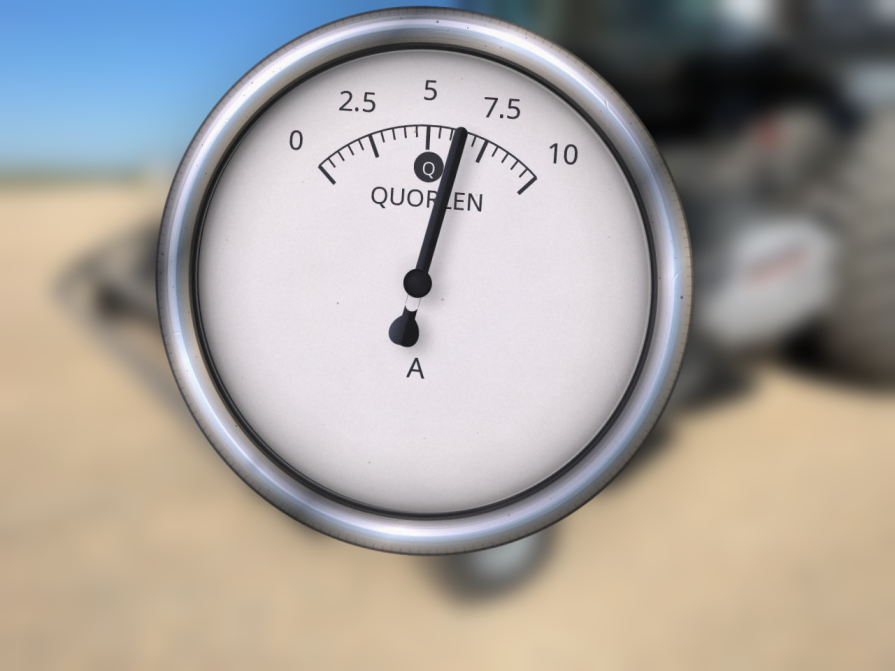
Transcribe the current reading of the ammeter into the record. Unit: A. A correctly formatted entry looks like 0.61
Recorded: 6.5
